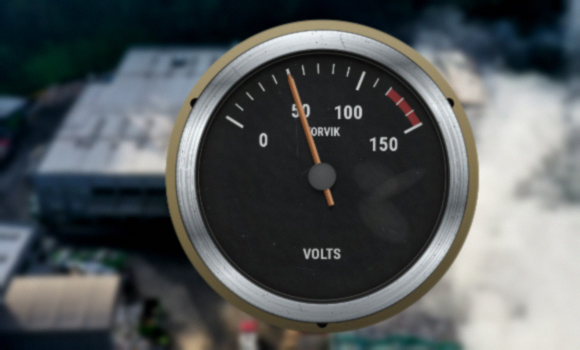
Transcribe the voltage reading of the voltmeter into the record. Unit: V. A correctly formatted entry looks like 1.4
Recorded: 50
